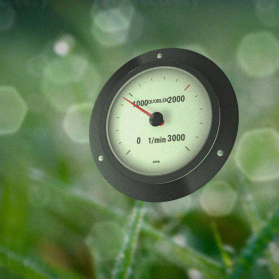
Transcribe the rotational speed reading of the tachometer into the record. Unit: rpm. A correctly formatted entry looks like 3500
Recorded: 900
